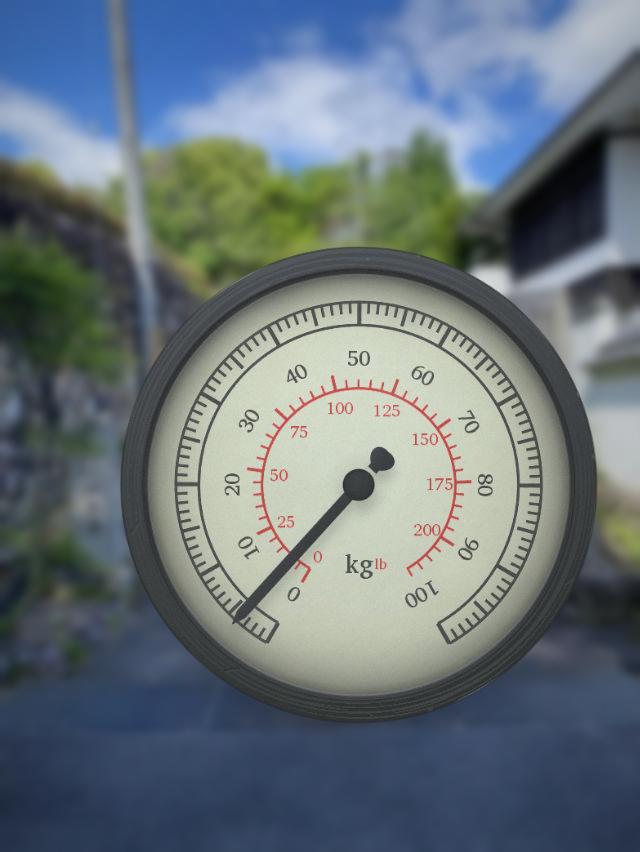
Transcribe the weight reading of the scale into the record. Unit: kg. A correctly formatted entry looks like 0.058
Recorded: 4
